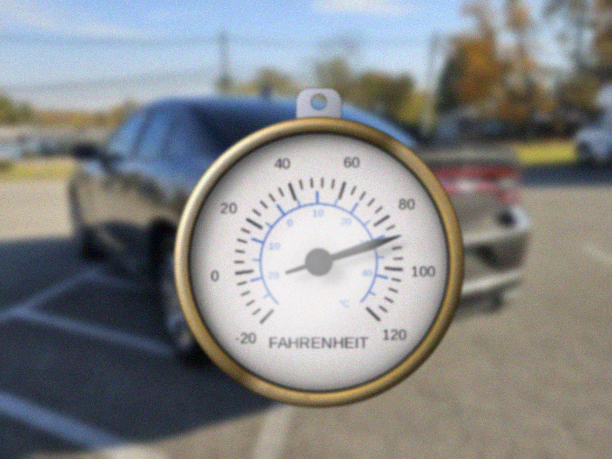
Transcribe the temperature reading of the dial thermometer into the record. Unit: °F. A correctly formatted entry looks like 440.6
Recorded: 88
